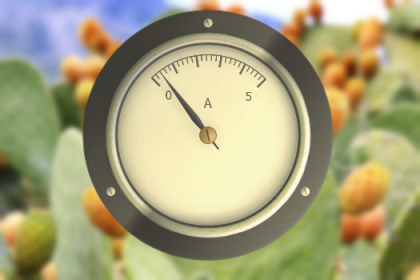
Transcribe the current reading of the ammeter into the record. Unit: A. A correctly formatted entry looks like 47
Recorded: 0.4
